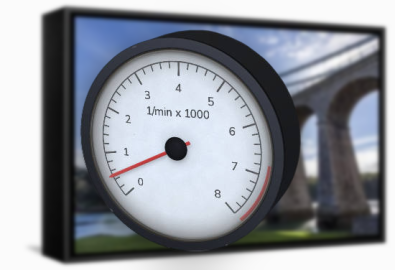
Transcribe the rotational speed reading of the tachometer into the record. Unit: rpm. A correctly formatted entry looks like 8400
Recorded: 500
